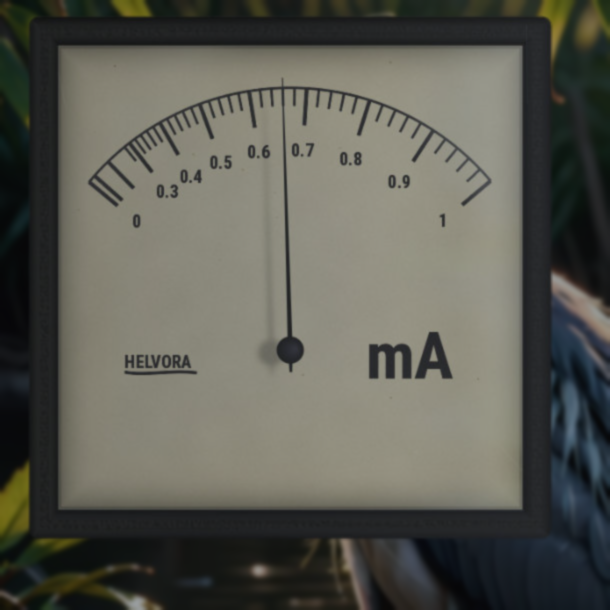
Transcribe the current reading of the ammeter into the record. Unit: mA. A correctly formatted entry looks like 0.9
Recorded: 0.66
